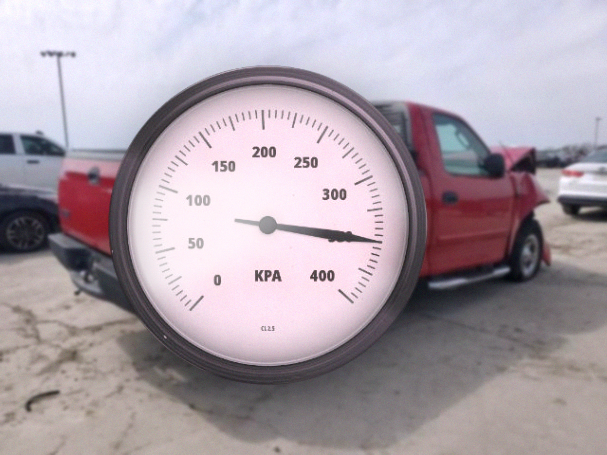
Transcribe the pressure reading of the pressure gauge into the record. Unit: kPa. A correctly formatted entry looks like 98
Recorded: 350
